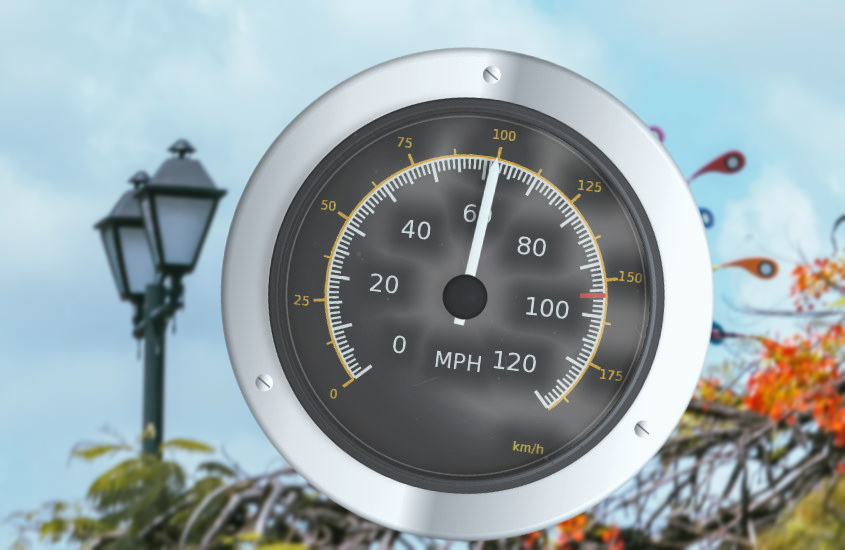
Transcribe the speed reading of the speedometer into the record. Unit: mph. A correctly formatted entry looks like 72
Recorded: 62
